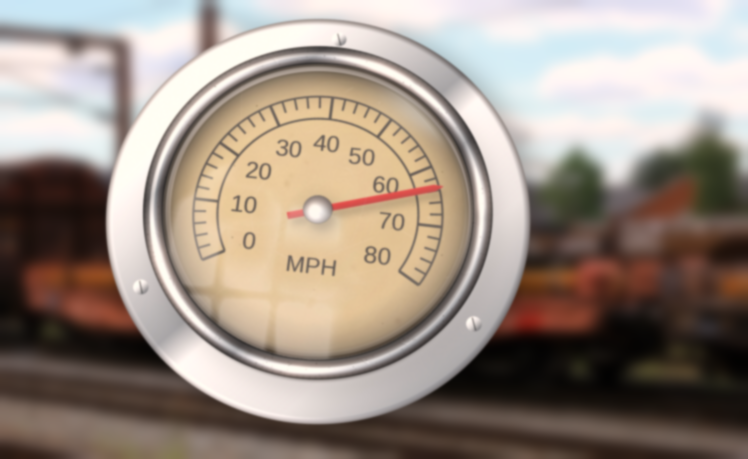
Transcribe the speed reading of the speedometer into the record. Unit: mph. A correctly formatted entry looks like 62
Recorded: 64
